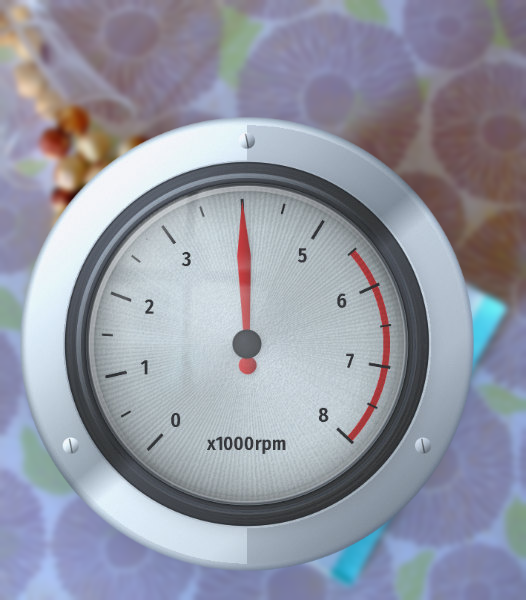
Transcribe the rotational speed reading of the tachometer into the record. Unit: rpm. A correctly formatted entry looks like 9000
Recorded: 4000
